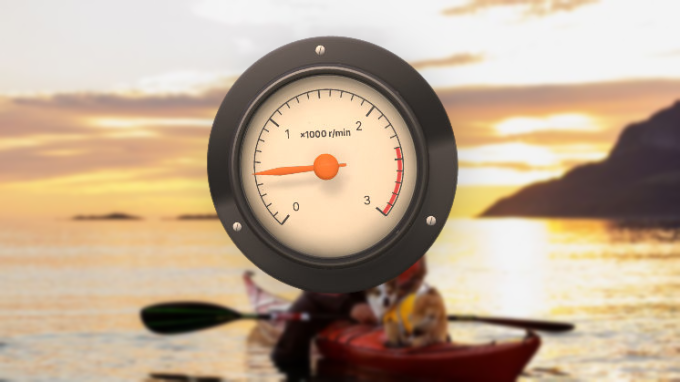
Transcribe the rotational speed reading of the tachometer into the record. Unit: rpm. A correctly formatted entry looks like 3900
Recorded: 500
